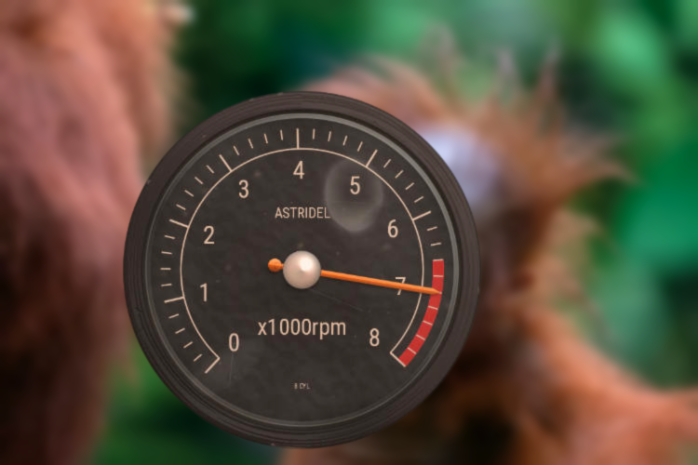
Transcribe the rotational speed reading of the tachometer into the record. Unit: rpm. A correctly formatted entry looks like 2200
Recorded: 7000
